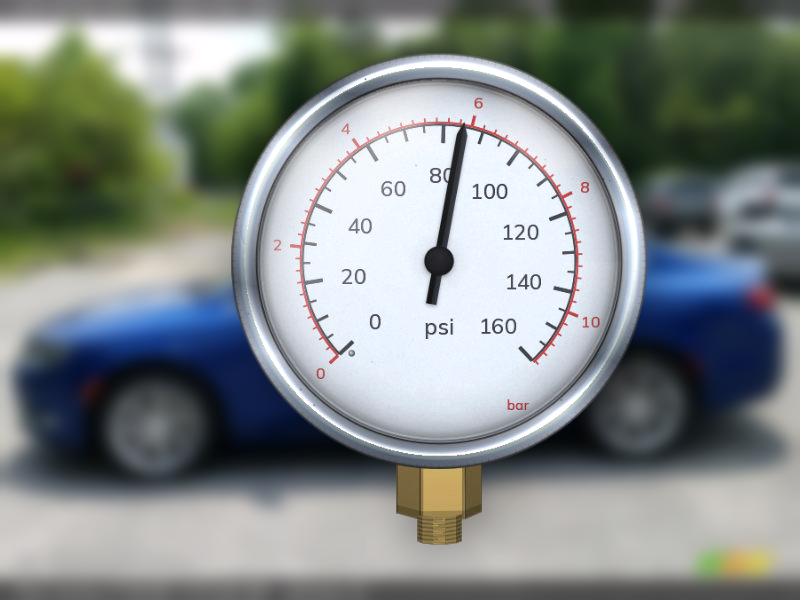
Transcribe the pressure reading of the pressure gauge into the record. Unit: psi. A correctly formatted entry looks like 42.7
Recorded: 85
